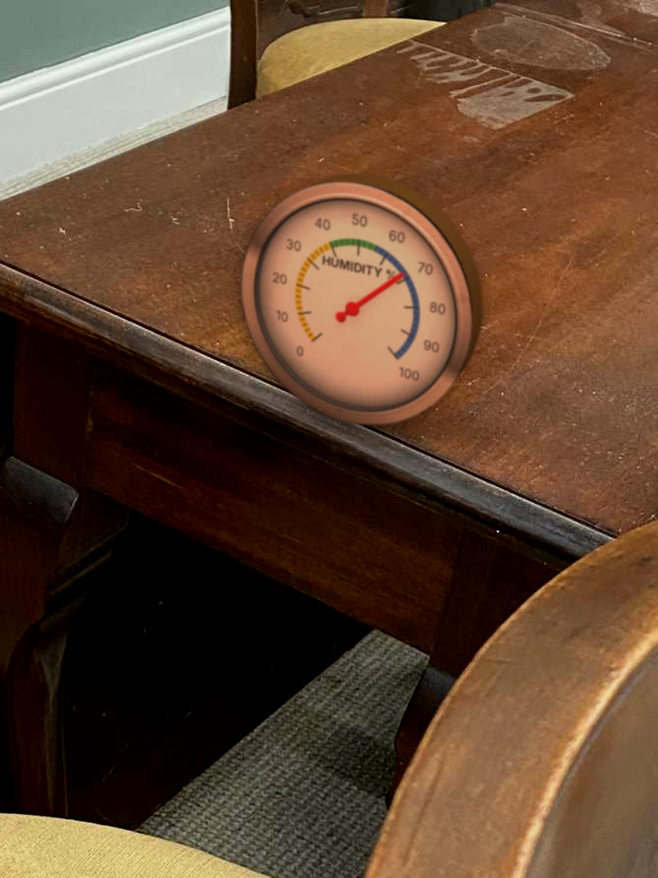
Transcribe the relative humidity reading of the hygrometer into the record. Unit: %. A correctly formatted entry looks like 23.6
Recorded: 68
